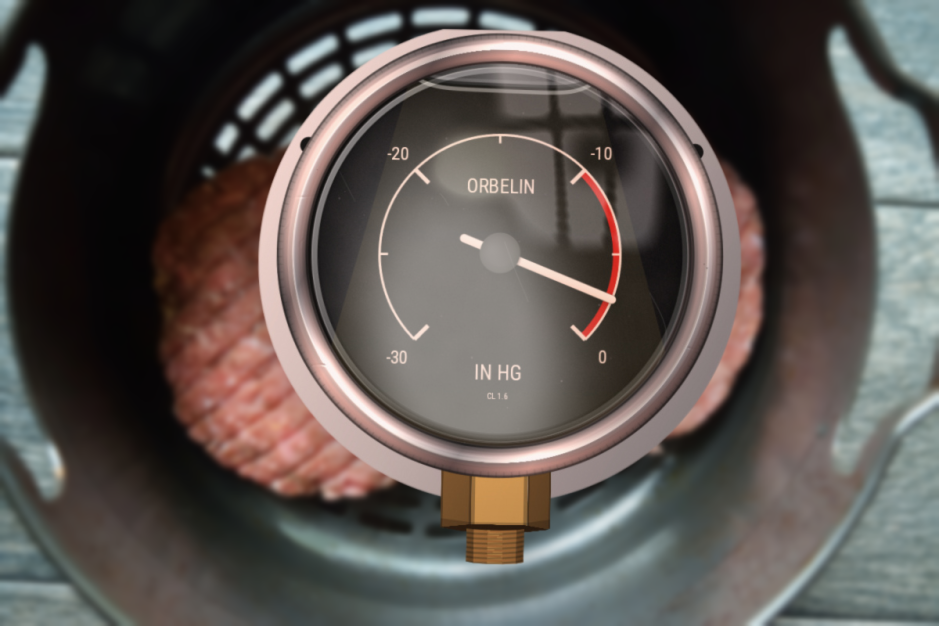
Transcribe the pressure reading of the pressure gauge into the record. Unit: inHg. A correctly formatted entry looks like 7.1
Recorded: -2.5
